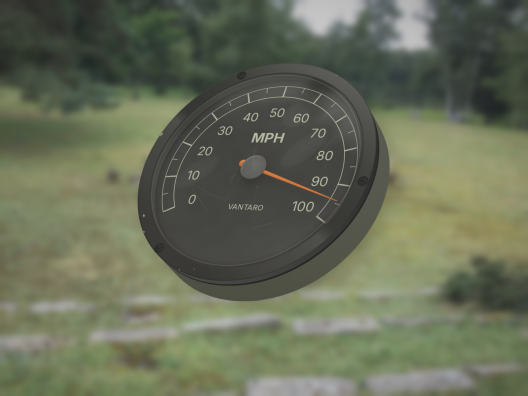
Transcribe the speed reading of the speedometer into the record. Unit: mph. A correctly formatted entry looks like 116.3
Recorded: 95
